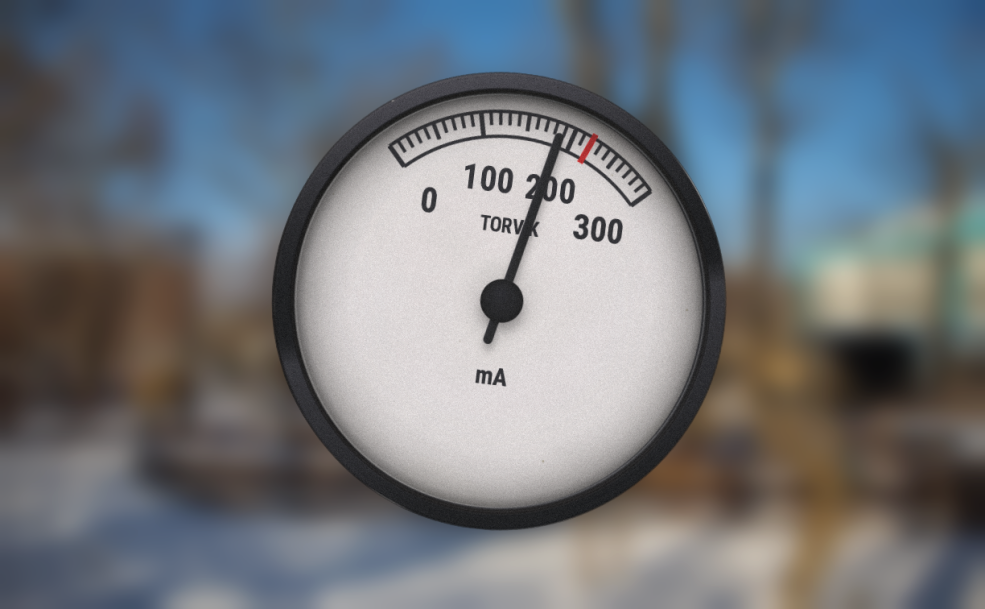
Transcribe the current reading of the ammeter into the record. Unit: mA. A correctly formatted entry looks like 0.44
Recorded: 185
